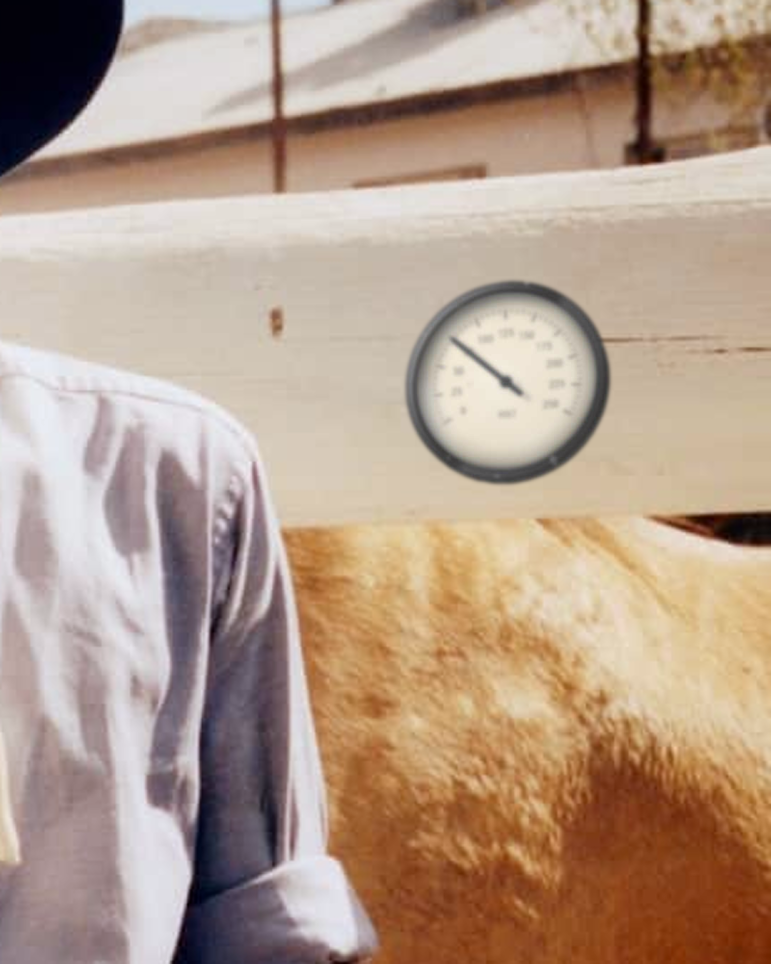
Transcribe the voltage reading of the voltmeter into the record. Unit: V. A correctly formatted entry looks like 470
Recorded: 75
